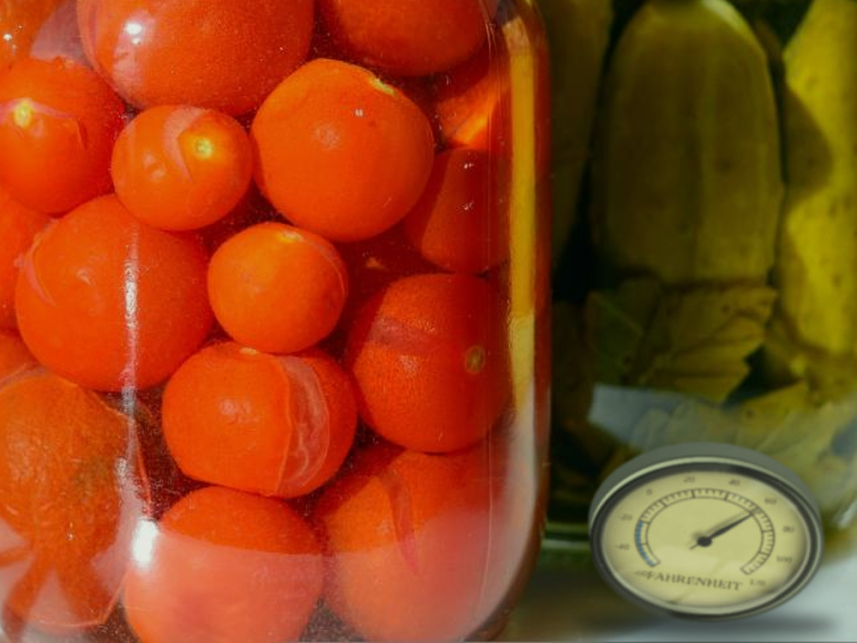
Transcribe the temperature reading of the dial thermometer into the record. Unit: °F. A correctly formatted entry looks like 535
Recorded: 60
